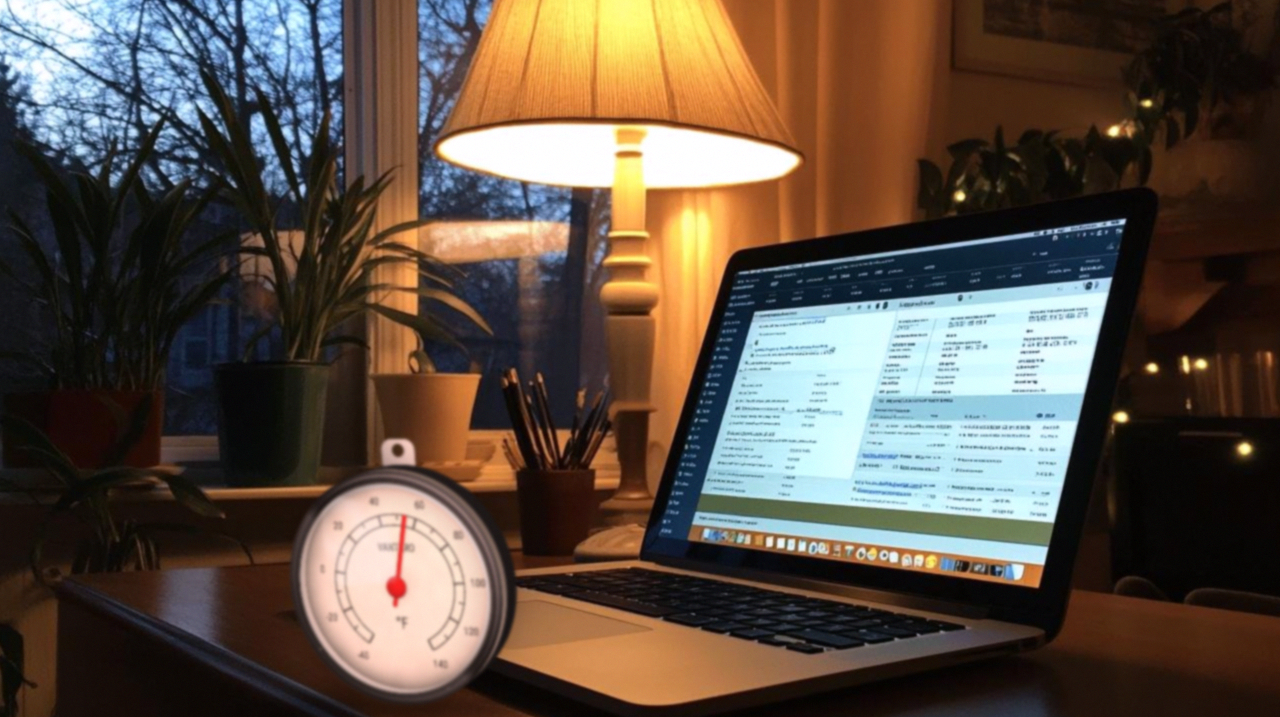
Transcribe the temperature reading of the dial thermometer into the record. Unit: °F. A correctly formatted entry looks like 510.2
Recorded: 55
